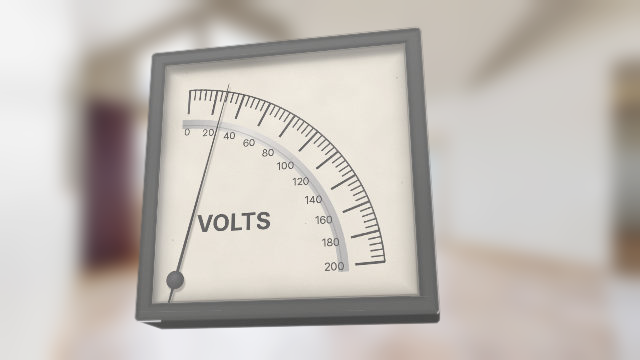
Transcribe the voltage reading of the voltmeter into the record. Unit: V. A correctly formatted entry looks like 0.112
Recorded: 28
